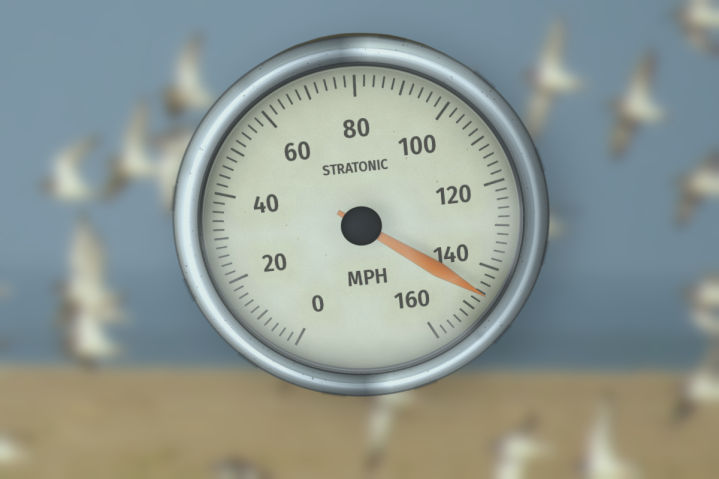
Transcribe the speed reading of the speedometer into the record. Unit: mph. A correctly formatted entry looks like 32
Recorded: 146
